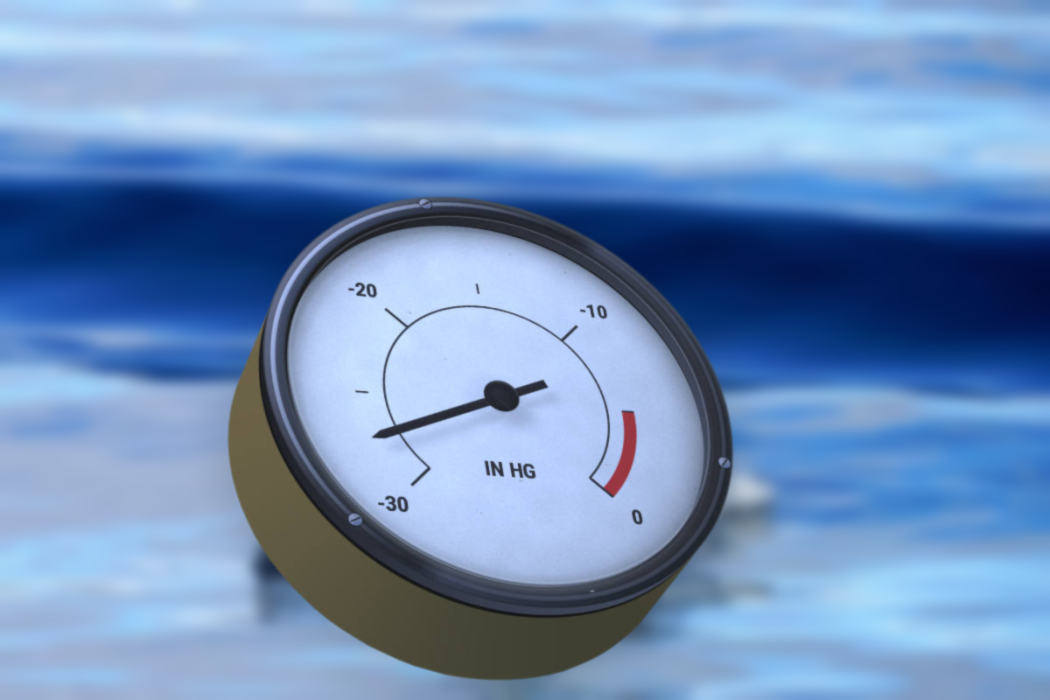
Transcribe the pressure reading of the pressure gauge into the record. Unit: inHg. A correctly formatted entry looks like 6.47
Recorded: -27.5
